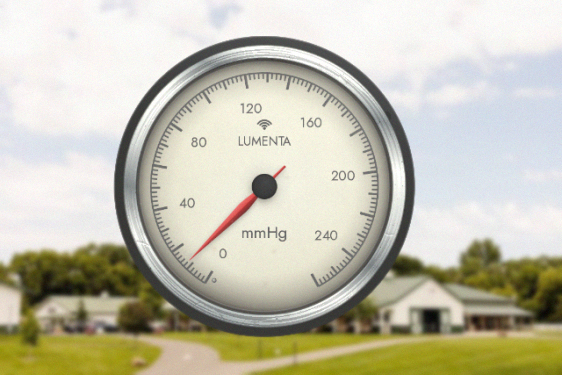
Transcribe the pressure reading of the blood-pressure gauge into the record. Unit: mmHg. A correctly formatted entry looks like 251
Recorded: 12
